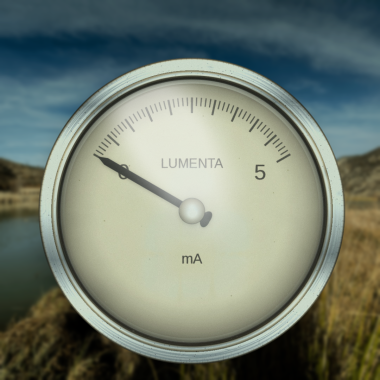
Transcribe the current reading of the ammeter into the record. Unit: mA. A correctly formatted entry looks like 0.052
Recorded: 0
